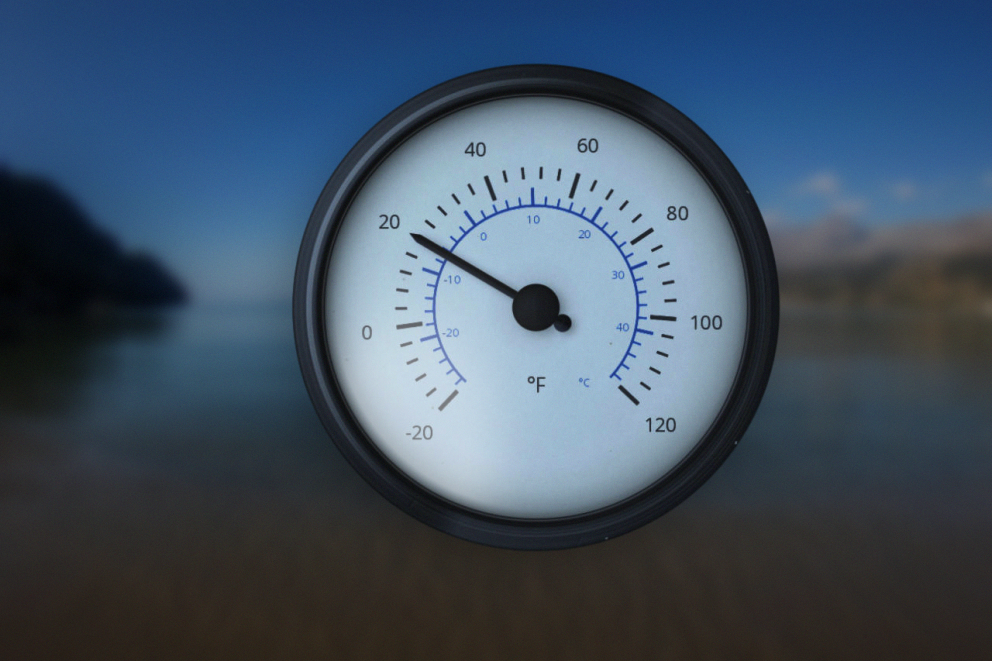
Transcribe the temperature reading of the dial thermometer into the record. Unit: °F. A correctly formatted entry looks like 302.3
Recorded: 20
